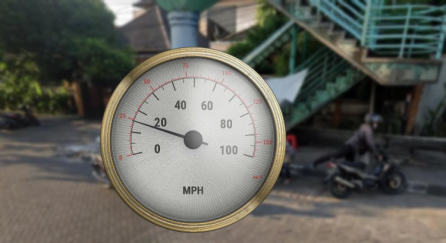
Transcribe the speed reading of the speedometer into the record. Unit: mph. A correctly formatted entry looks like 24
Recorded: 15
